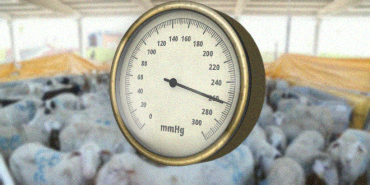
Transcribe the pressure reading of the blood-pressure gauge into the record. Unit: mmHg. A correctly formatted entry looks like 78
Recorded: 260
